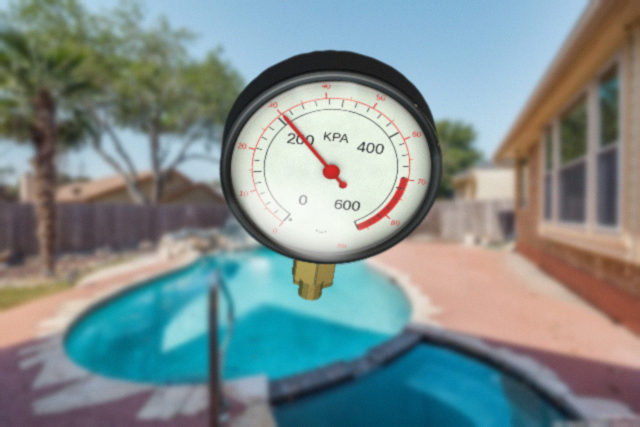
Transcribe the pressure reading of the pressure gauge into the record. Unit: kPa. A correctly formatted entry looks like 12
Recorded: 210
